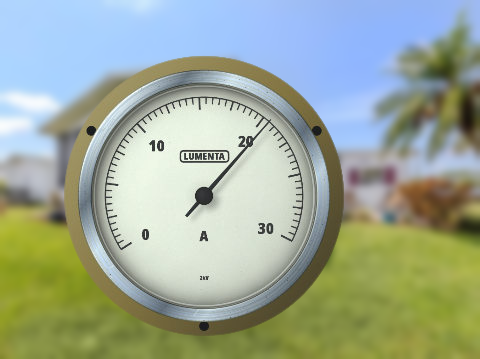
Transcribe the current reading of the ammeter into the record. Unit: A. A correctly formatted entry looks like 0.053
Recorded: 20.5
